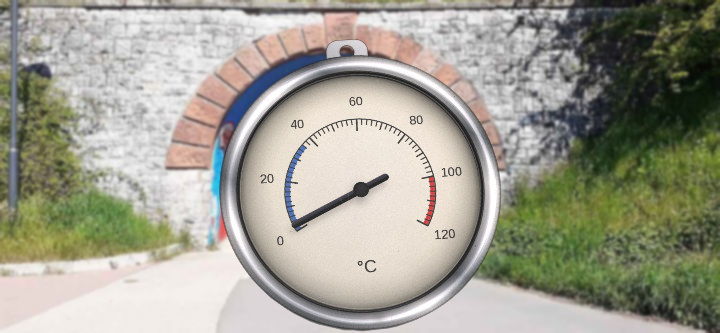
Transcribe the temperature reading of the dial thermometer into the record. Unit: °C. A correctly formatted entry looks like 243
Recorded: 2
